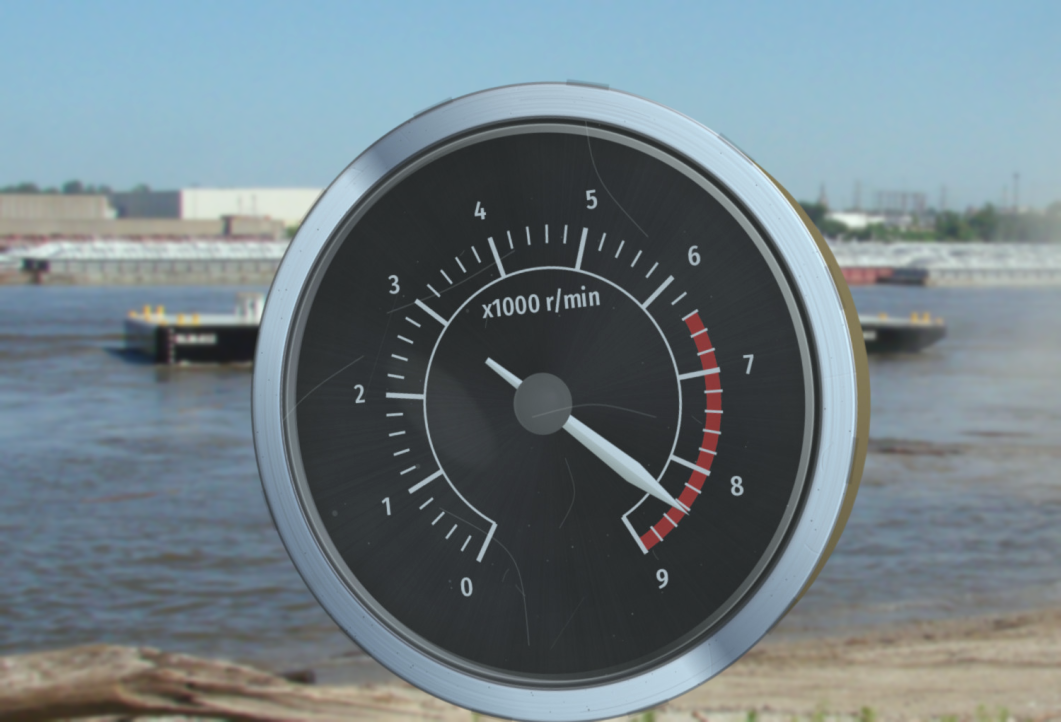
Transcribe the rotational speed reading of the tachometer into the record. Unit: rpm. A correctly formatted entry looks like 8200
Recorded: 8400
